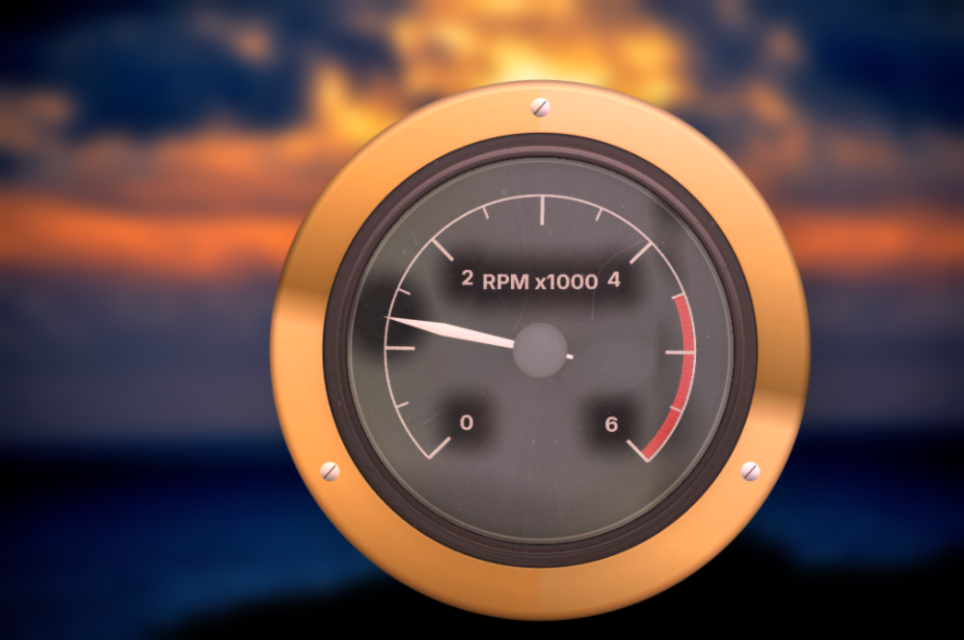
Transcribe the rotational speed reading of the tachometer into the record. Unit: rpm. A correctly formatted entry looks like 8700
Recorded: 1250
